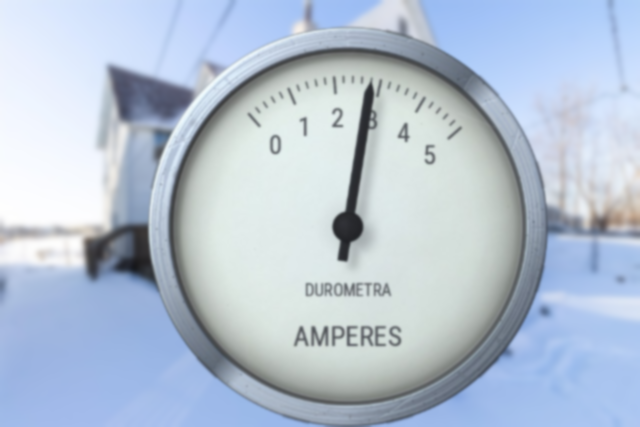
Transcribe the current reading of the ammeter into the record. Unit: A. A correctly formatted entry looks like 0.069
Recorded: 2.8
